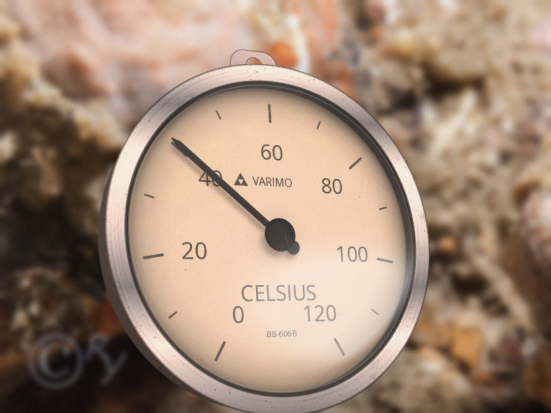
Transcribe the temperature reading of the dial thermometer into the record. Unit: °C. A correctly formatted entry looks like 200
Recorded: 40
